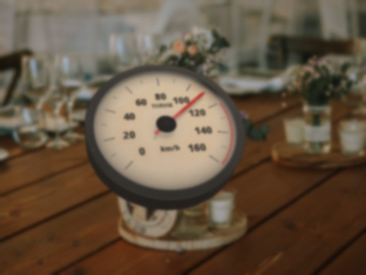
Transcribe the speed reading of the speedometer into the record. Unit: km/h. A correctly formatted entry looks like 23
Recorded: 110
